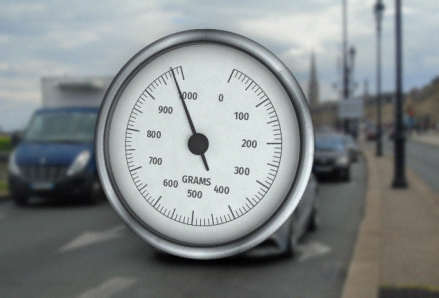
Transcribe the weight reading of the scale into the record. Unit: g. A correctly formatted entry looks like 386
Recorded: 980
